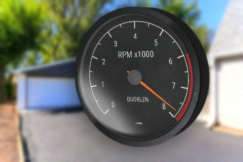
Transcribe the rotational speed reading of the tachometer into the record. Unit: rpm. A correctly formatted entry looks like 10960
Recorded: 7750
